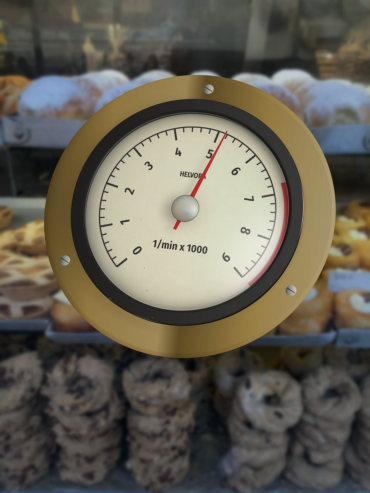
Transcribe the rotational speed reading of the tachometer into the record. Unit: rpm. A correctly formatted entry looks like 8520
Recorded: 5200
